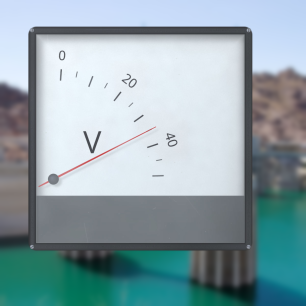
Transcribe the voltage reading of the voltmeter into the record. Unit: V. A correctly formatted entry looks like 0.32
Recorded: 35
